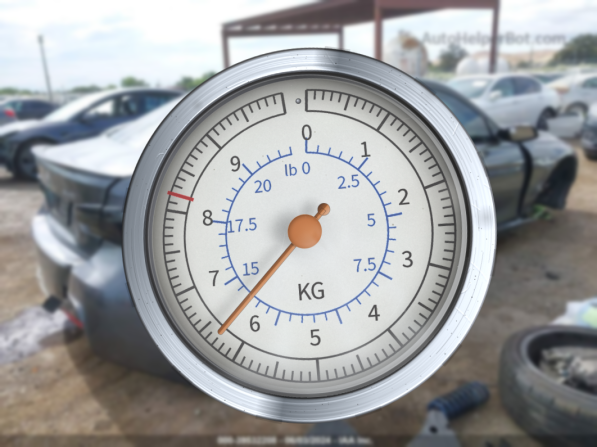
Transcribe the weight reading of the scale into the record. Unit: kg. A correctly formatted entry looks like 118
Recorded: 6.3
